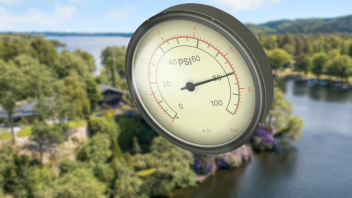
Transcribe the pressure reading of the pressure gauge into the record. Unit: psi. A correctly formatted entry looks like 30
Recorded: 80
